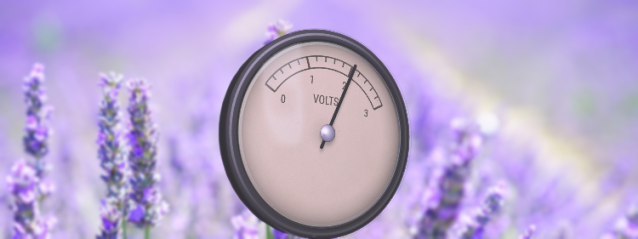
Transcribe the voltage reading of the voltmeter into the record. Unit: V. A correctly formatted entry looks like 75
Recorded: 2
